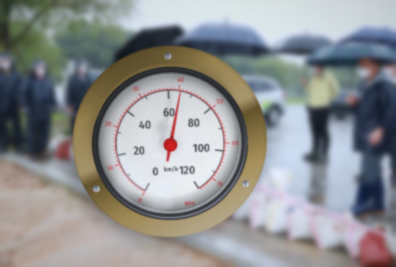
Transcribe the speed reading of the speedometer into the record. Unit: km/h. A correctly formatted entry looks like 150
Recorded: 65
